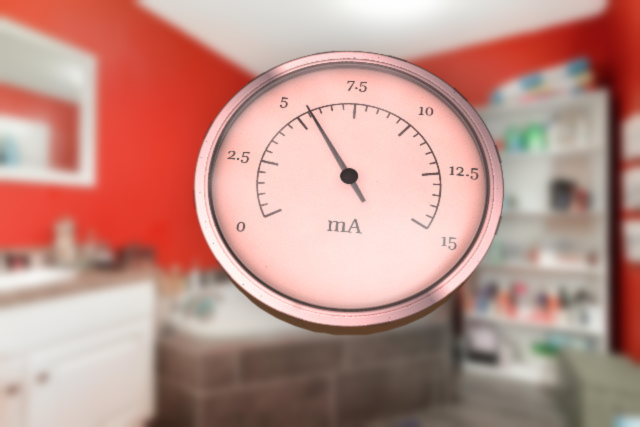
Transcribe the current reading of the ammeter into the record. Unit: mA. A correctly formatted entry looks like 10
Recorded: 5.5
